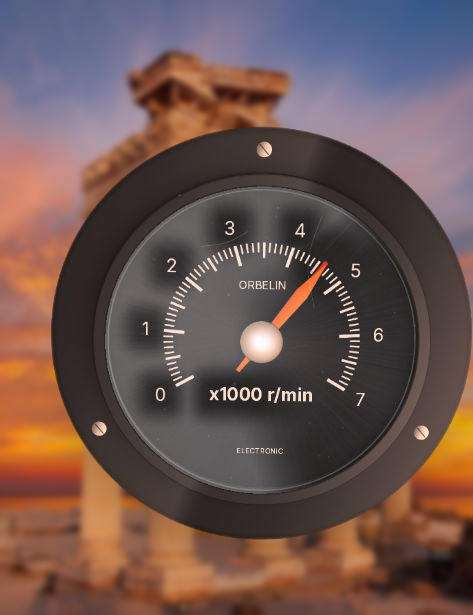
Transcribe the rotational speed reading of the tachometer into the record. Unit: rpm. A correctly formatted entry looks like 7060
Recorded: 4600
